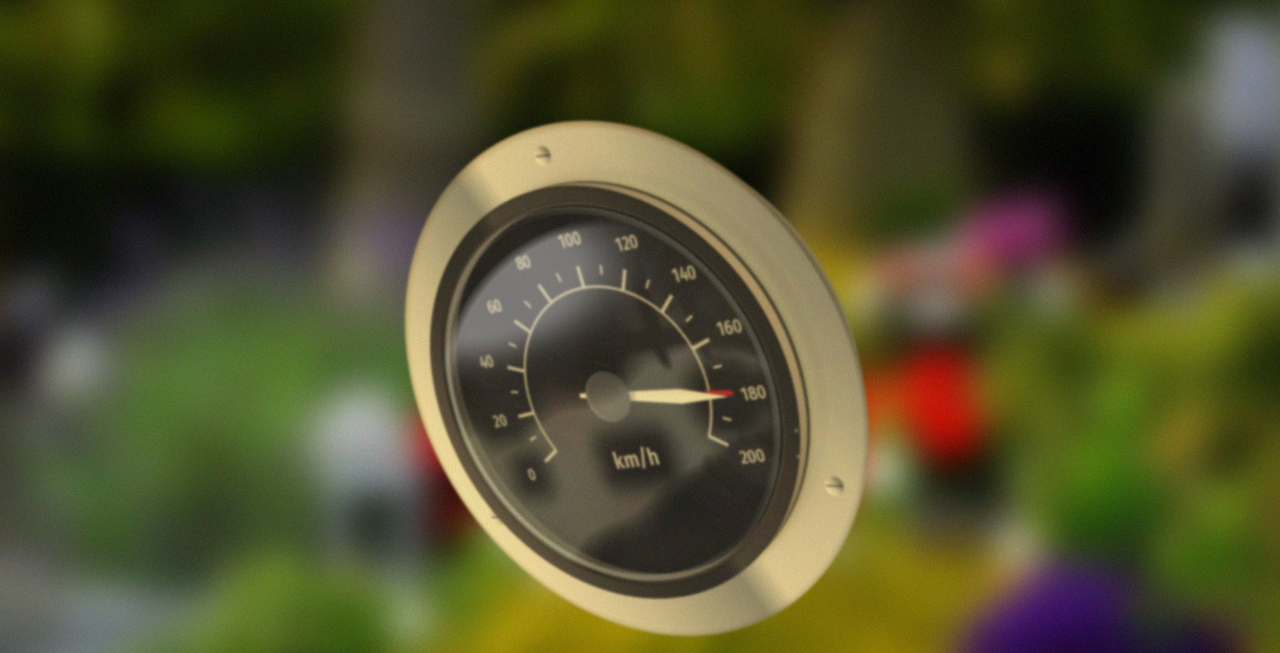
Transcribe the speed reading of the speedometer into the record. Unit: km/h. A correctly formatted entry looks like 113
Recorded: 180
